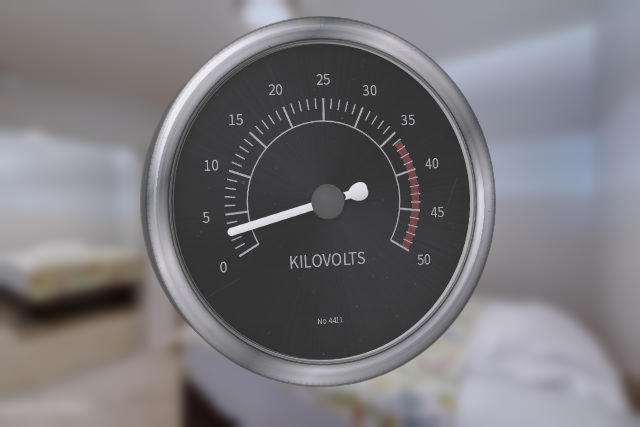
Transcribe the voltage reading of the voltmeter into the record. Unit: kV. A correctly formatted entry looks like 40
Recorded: 3
